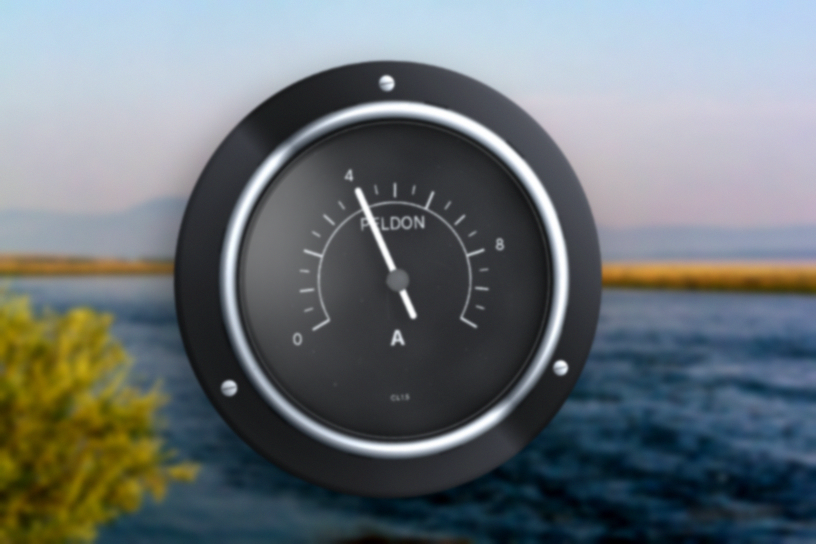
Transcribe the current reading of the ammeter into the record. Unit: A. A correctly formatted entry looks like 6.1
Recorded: 4
